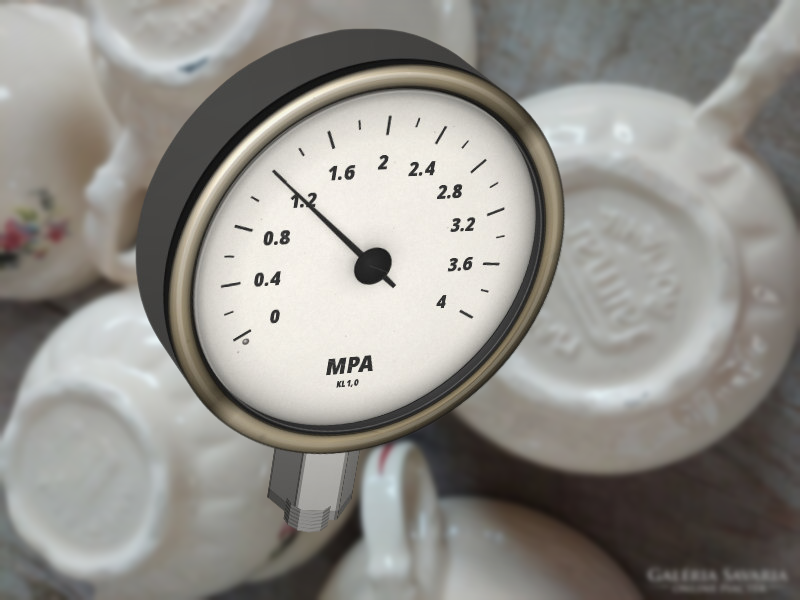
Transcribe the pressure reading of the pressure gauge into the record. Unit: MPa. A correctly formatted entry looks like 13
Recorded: 1.2
